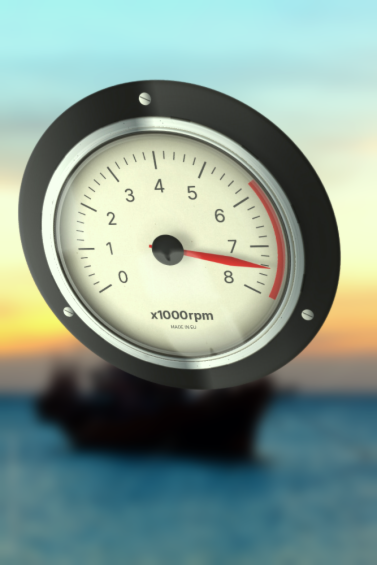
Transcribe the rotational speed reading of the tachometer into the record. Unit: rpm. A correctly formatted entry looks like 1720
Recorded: 7400
